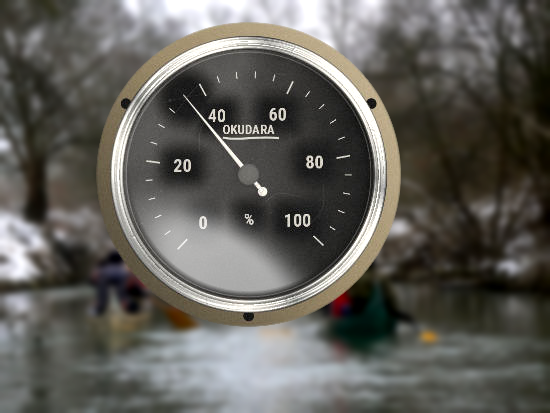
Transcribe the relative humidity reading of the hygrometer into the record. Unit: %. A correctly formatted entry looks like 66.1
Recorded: 36
